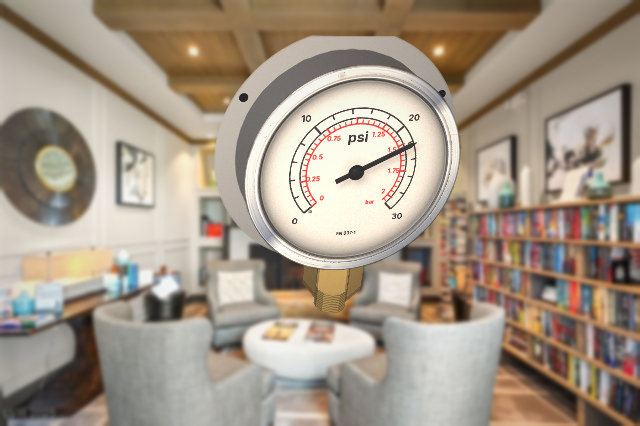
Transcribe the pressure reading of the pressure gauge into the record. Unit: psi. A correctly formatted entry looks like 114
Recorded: 22
